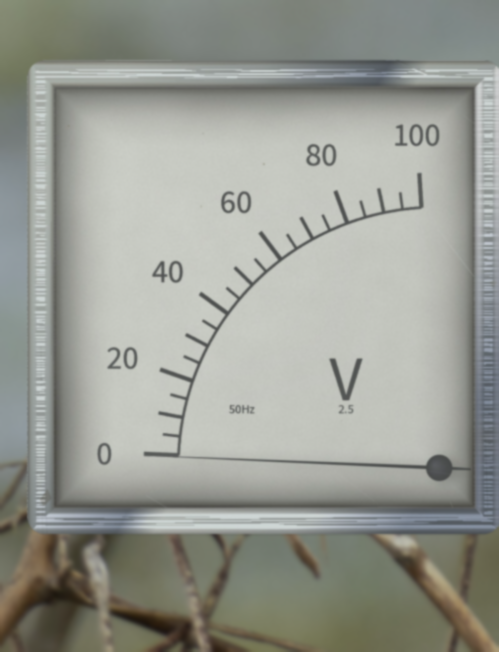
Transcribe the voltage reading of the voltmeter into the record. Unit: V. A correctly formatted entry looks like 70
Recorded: 0
